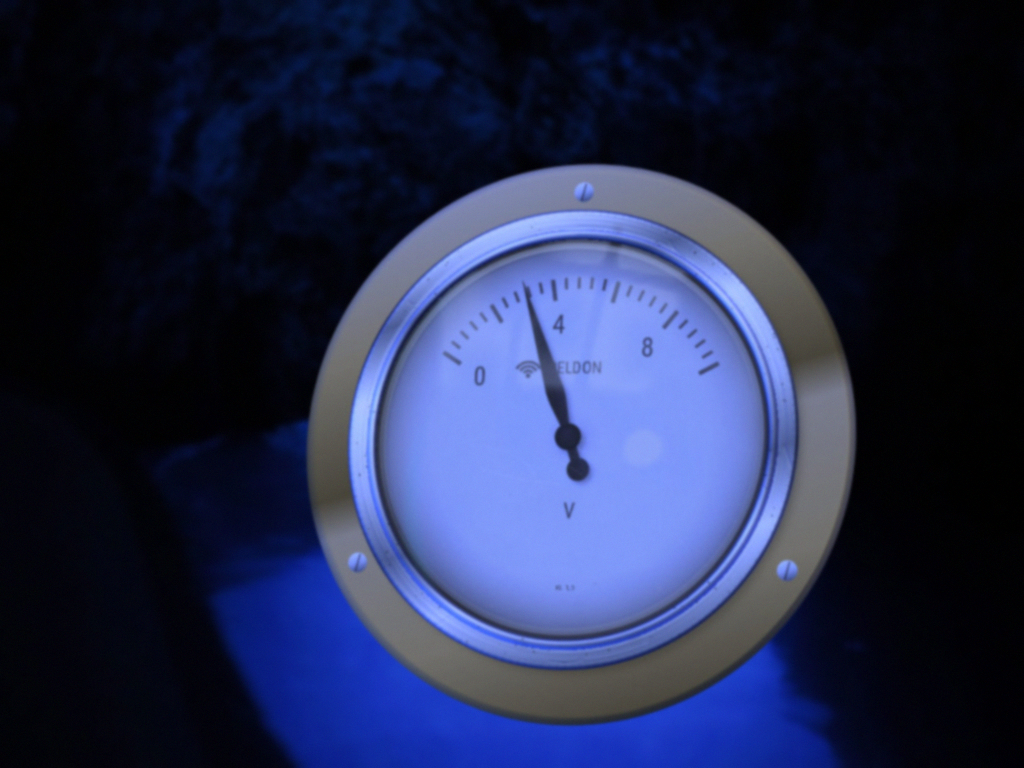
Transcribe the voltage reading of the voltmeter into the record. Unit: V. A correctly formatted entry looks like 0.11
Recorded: 3.2
